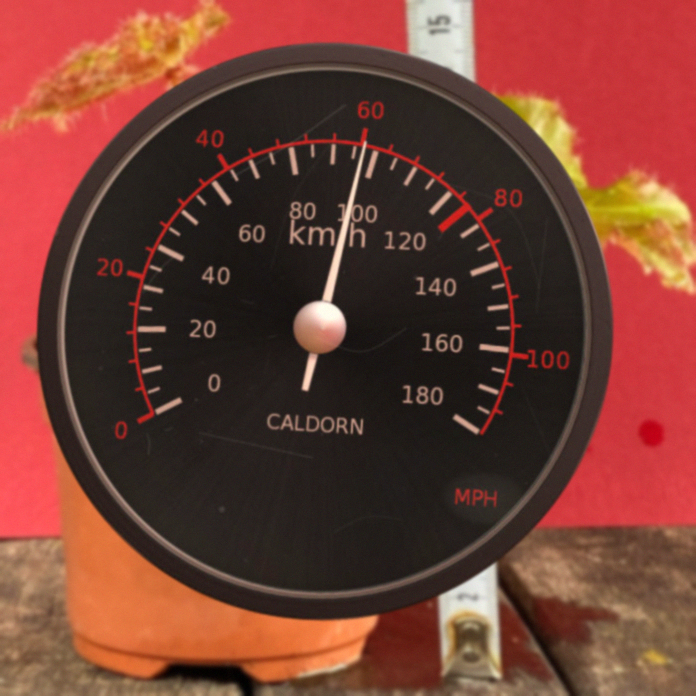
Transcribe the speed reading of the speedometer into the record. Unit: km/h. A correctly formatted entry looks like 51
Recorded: 97.5
